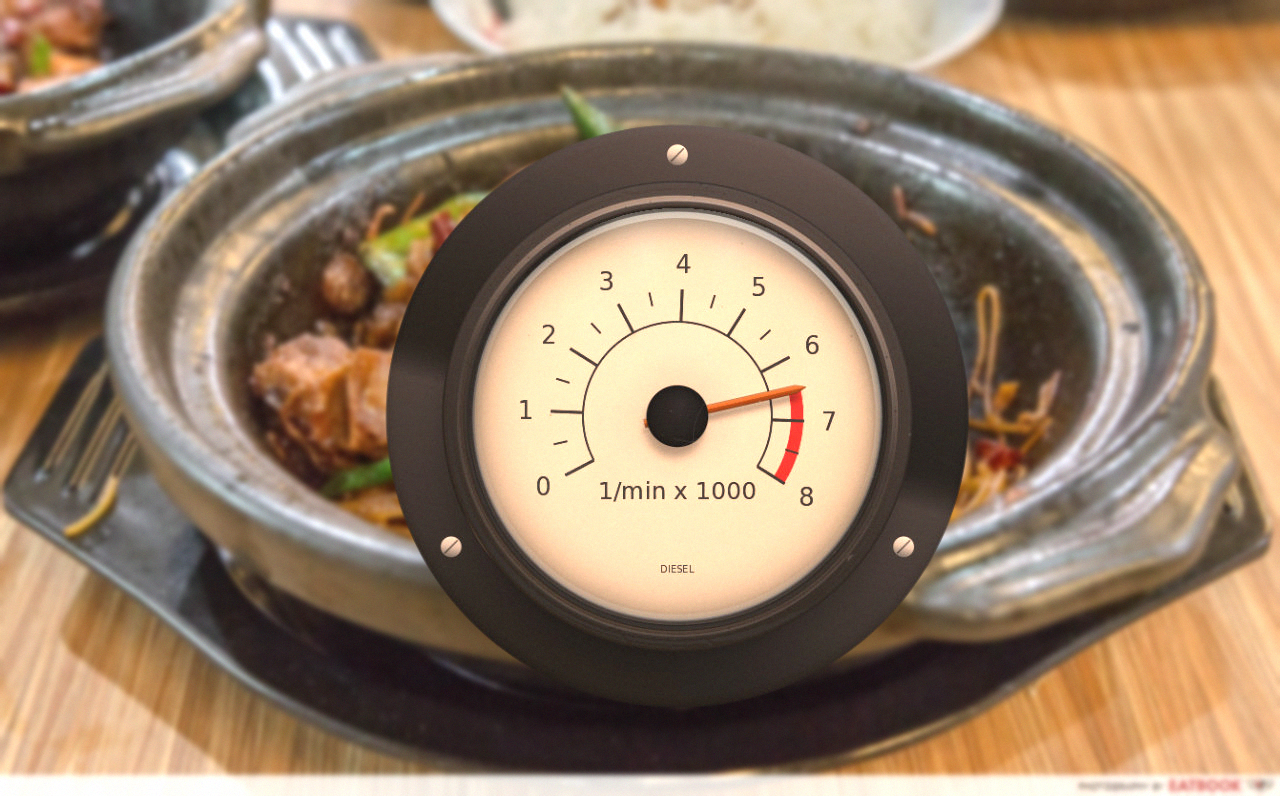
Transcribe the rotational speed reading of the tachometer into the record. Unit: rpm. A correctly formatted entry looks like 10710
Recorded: 6500
